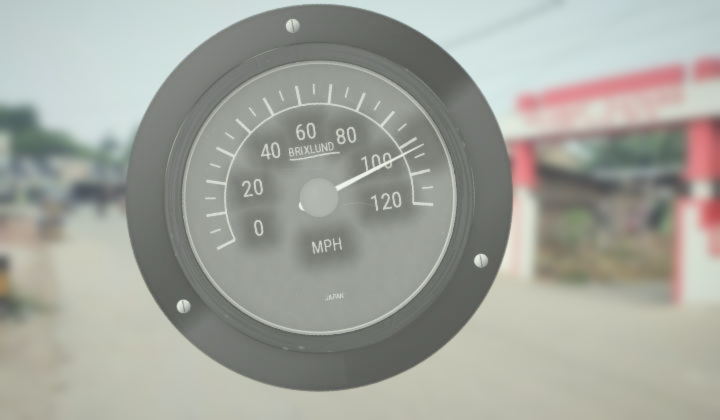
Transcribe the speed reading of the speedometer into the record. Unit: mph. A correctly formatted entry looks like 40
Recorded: 102.5
